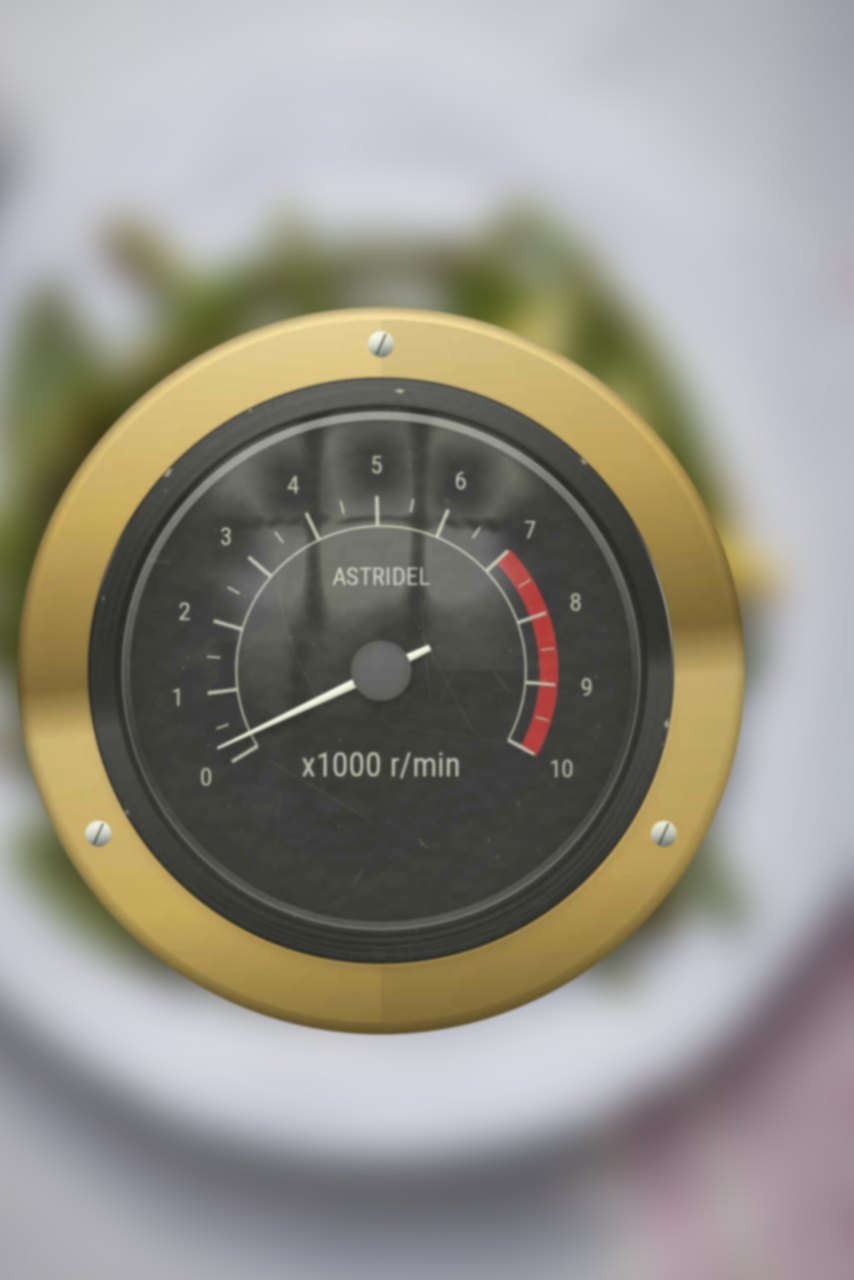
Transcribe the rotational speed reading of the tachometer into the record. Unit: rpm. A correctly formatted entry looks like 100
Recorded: 250
